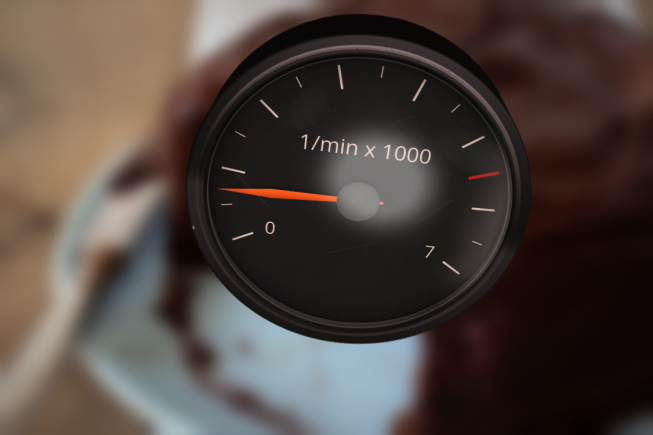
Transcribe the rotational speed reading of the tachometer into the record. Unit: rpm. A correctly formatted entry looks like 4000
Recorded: 750
